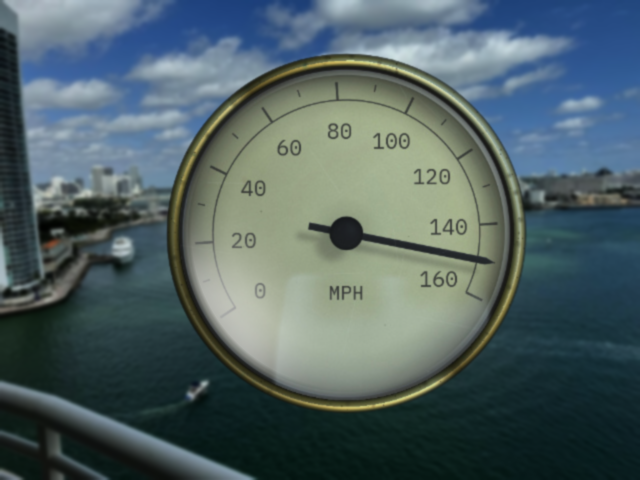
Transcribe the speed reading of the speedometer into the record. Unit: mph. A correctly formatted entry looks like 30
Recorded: 150
